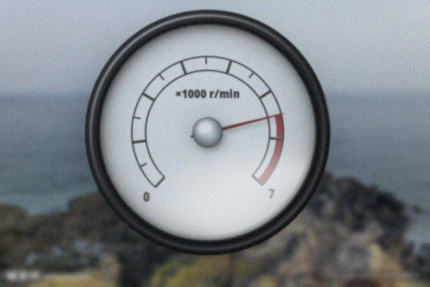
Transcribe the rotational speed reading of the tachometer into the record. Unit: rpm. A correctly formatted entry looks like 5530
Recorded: 5500
